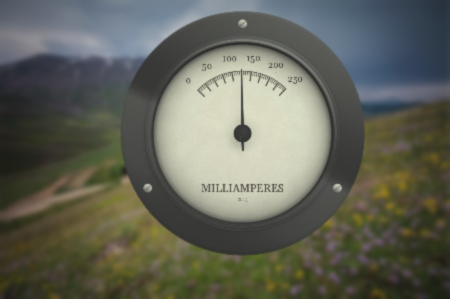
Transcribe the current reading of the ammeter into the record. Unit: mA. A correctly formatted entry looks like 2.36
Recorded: 125
